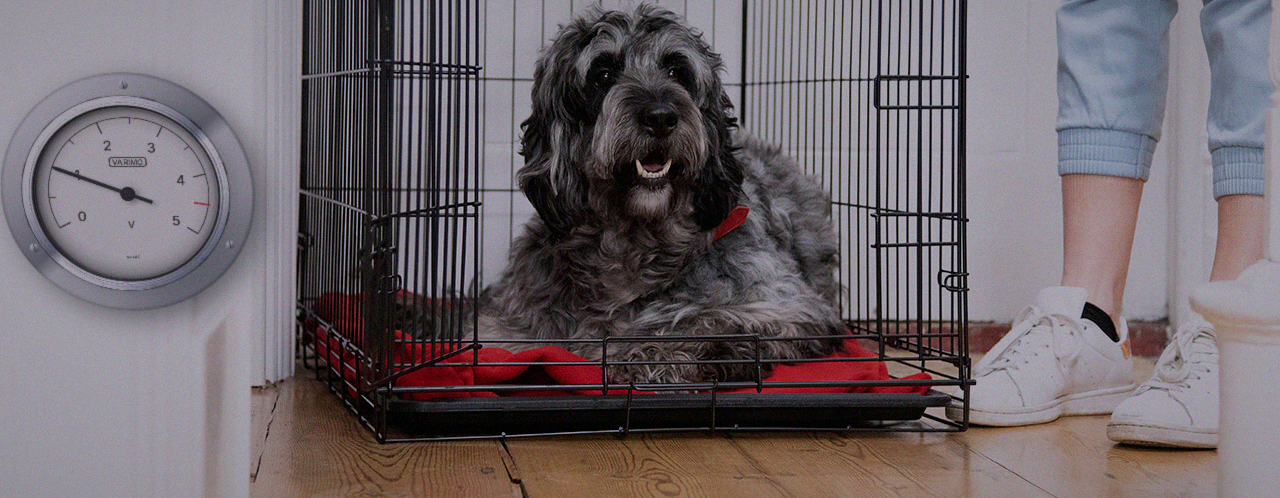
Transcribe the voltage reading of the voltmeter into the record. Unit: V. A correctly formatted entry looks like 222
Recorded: 1
